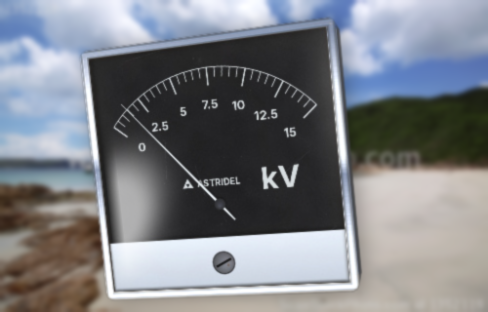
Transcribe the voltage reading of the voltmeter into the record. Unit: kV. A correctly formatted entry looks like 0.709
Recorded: 1.5
